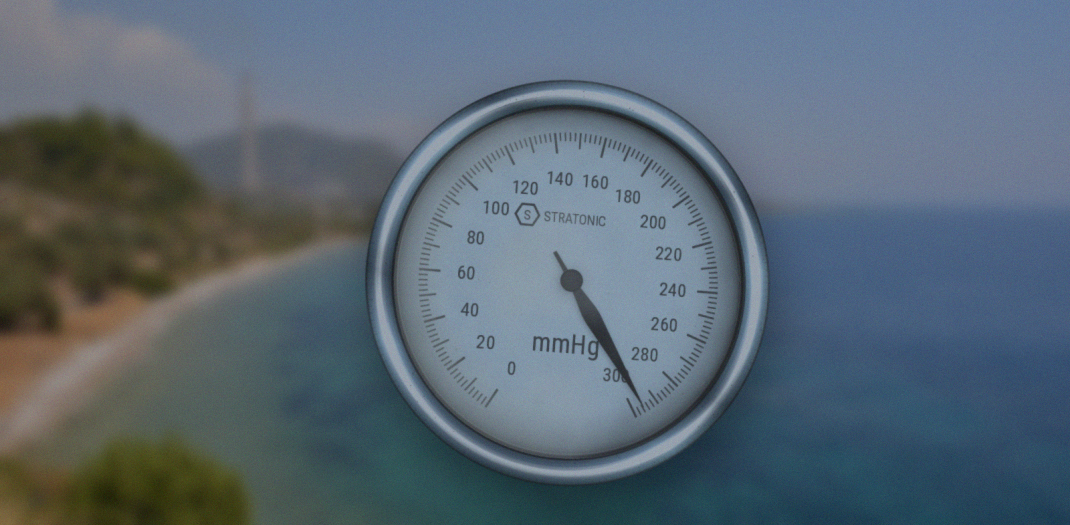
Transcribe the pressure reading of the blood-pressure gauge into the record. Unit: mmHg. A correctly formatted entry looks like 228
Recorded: 296
